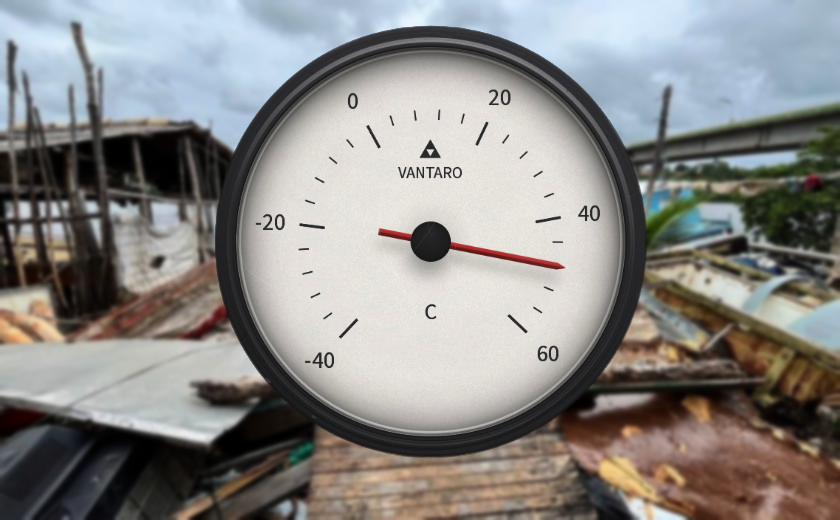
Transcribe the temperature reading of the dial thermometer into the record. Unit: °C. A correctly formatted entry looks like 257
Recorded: 48
